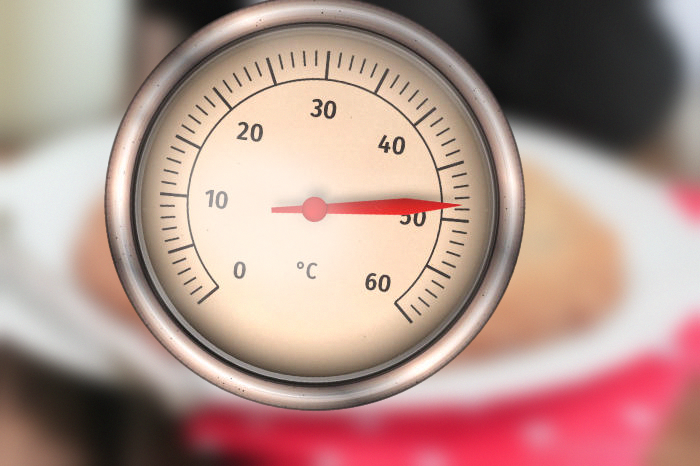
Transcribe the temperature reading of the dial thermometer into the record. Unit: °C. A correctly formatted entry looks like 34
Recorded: 48.5
